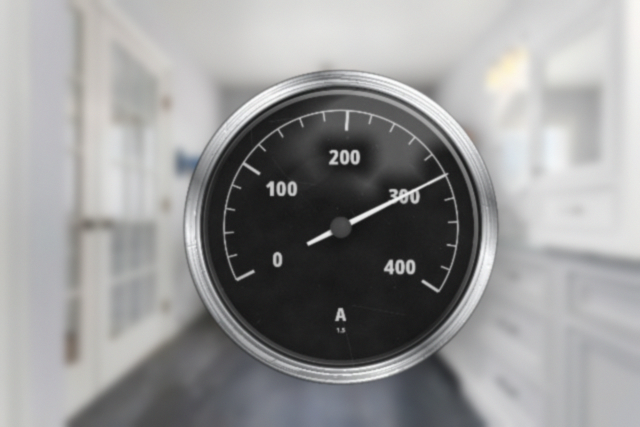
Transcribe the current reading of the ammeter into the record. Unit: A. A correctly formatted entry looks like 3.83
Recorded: 300
